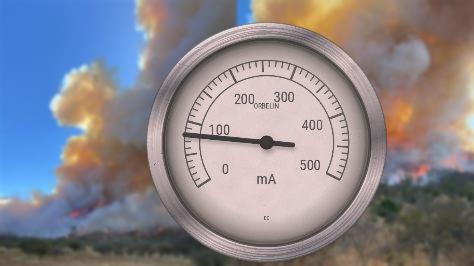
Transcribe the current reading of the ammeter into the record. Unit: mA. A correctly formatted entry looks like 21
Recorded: 80
